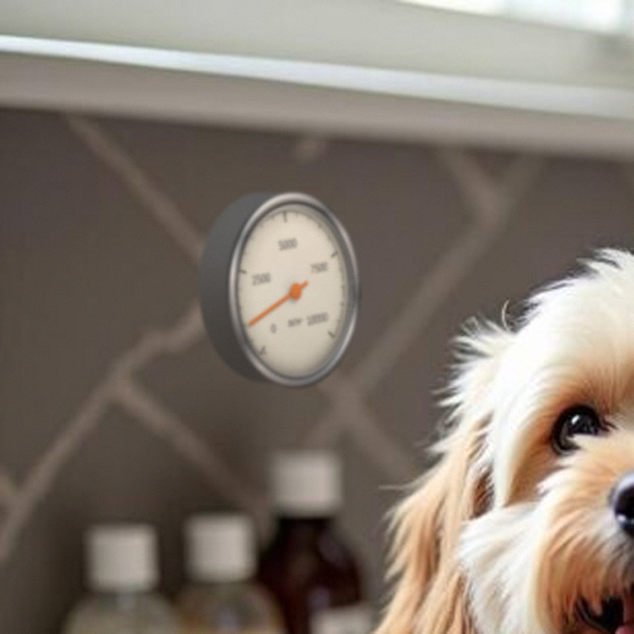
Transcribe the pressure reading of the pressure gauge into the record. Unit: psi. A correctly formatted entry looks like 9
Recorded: 1000
